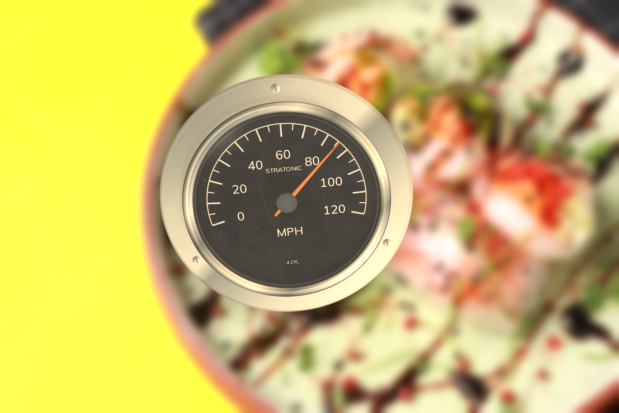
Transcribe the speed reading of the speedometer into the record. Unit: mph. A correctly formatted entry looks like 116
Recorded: 85
